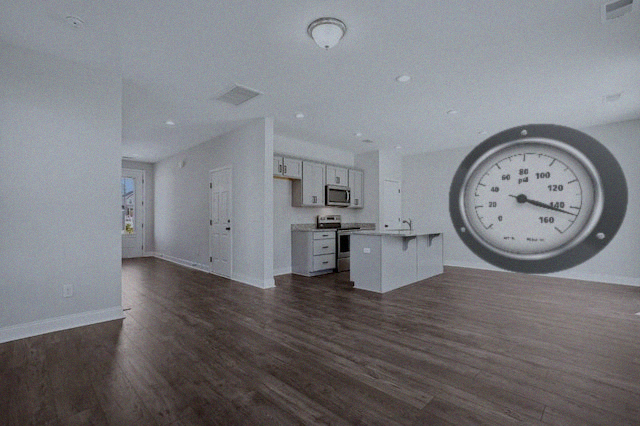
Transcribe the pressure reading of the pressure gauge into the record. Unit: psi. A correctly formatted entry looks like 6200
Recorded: 145
